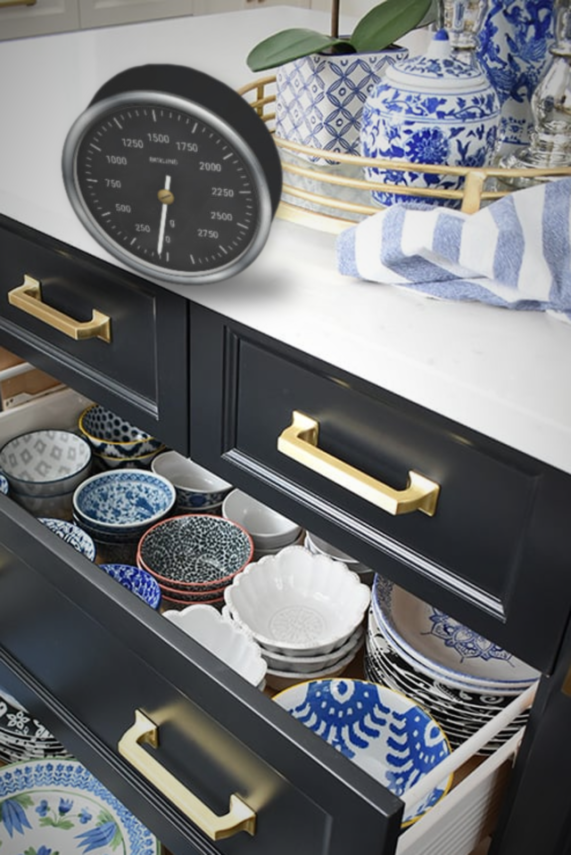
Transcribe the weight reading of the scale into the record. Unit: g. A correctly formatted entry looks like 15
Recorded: 50
